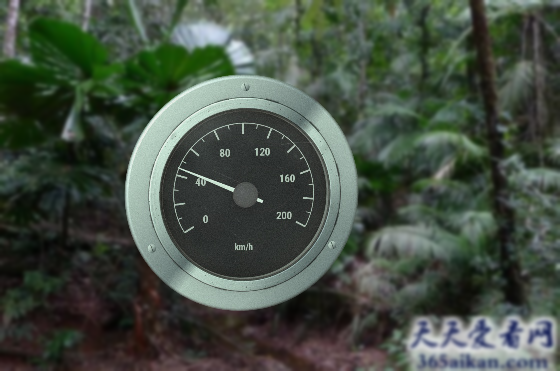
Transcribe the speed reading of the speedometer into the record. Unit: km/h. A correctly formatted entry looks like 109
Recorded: 45
